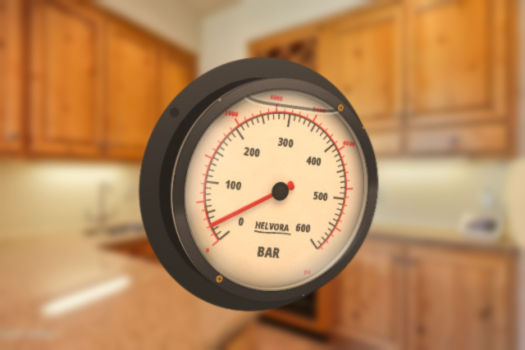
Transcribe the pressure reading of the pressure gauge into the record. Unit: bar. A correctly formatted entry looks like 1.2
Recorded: 30
